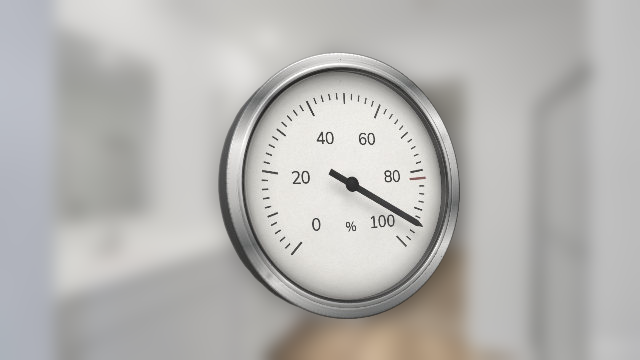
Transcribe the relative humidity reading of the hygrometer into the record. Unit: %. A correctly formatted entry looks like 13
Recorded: 94
